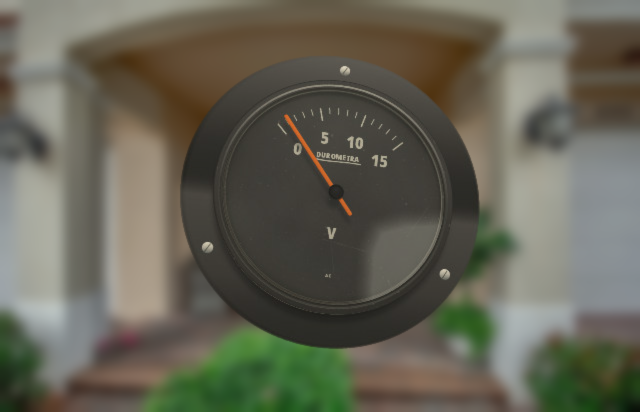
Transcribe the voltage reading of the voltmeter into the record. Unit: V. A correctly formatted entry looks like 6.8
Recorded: 1
